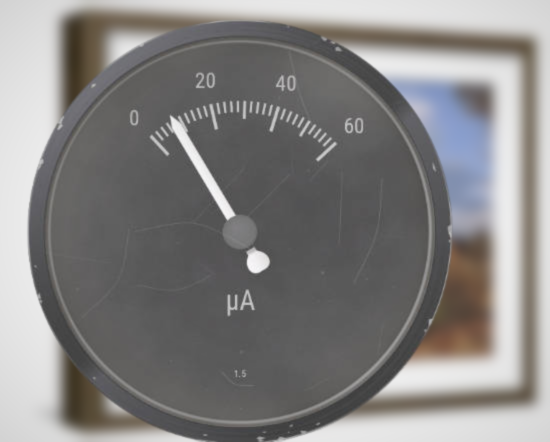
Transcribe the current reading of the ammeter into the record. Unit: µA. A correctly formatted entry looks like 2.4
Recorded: 8
